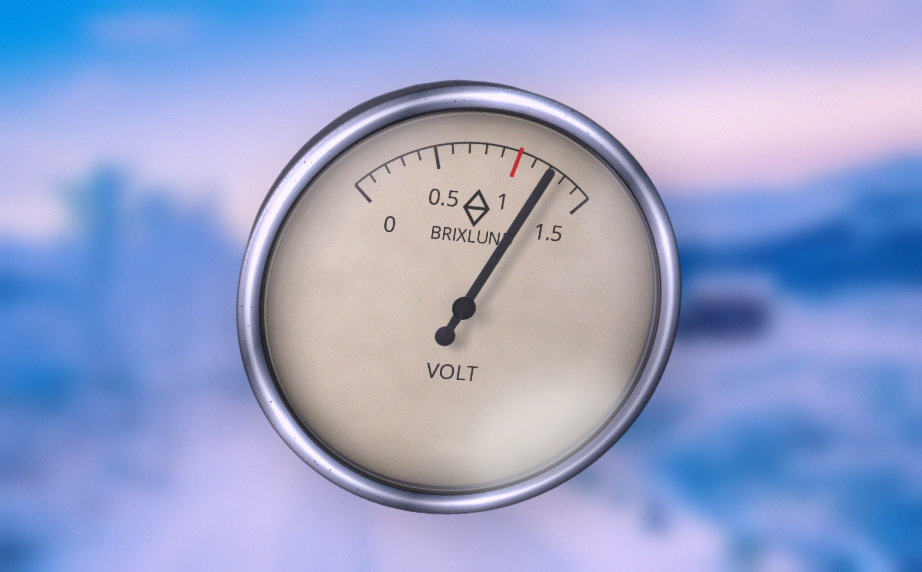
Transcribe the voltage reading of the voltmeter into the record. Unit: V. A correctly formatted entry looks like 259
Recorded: 1.2
